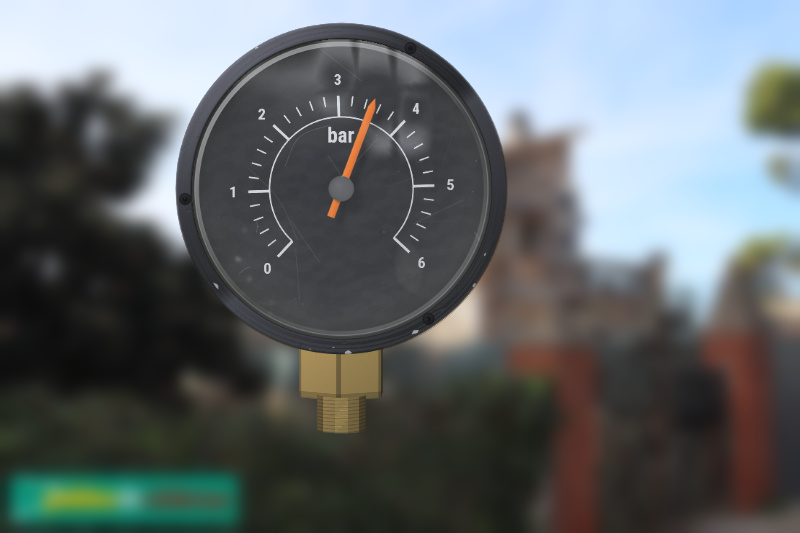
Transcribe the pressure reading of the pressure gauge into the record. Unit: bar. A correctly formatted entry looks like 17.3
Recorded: 3.5
